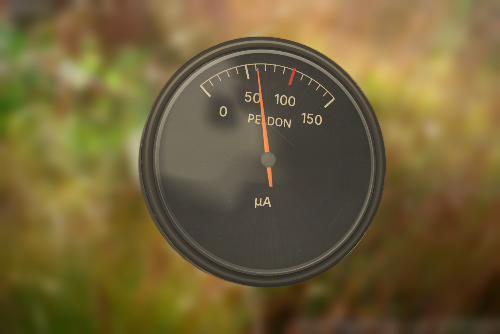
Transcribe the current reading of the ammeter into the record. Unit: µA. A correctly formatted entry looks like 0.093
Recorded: 60
